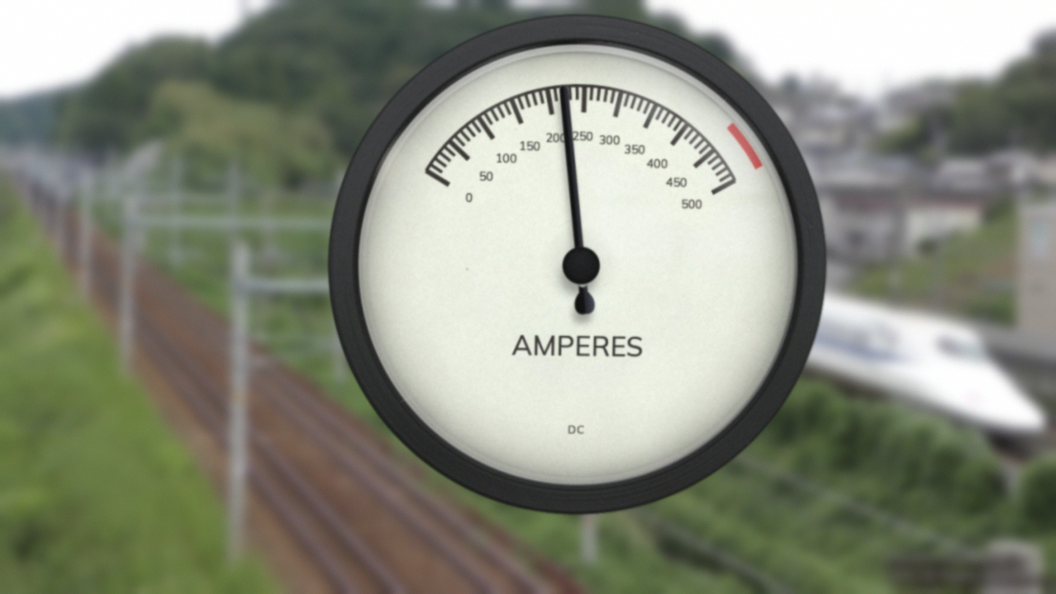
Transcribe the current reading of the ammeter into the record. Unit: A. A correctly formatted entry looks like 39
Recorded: 220
